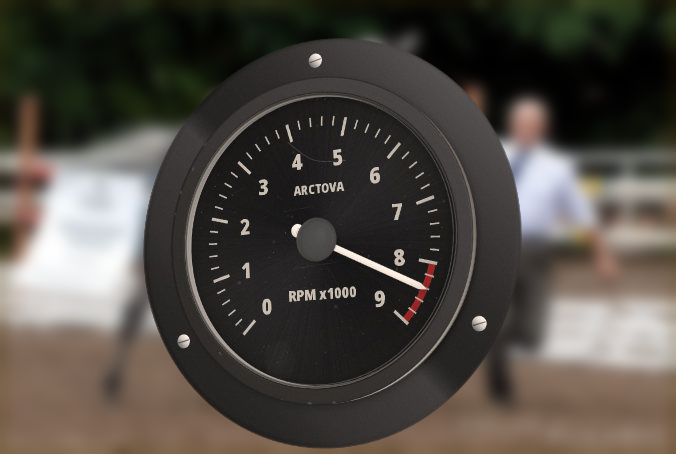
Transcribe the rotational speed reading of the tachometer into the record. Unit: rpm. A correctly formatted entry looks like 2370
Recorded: 8400
